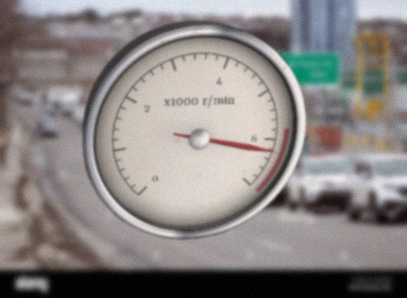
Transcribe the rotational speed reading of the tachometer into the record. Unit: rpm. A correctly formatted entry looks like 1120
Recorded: 6200
